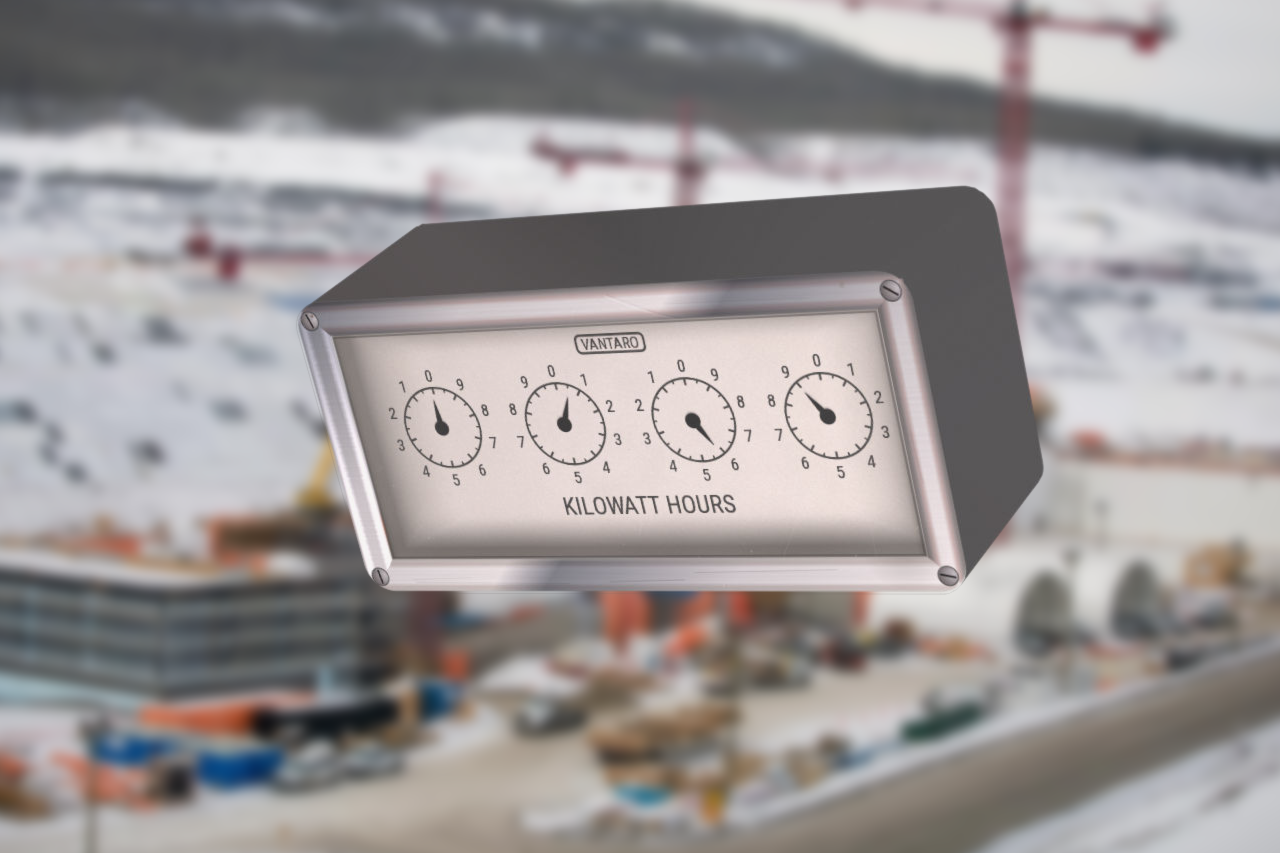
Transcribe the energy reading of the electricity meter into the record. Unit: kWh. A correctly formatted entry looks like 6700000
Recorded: 59
